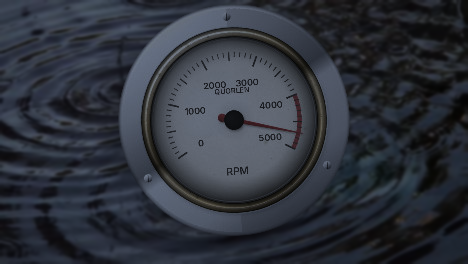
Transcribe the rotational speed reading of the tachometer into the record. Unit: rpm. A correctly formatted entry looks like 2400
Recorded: 4700
